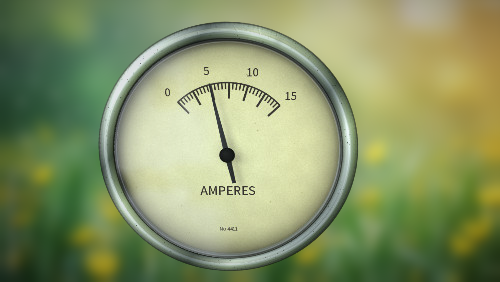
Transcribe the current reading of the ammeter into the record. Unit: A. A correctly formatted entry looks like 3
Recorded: 5
